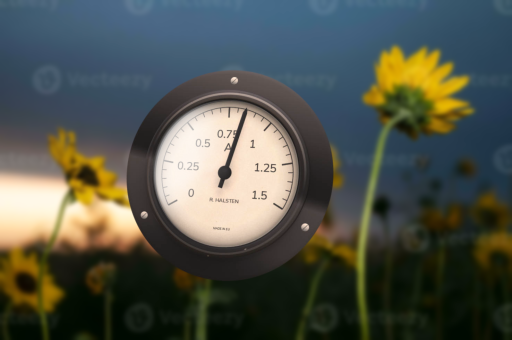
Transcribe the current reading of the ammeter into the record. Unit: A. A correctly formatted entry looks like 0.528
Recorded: 0.85
